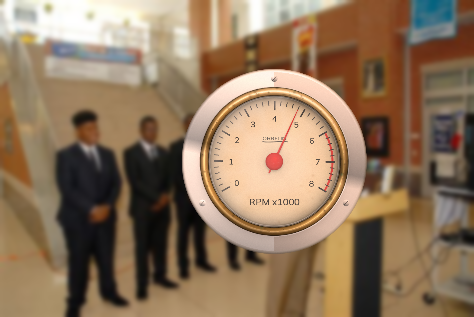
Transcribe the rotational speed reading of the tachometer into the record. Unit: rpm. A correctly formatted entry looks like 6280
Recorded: 4800
